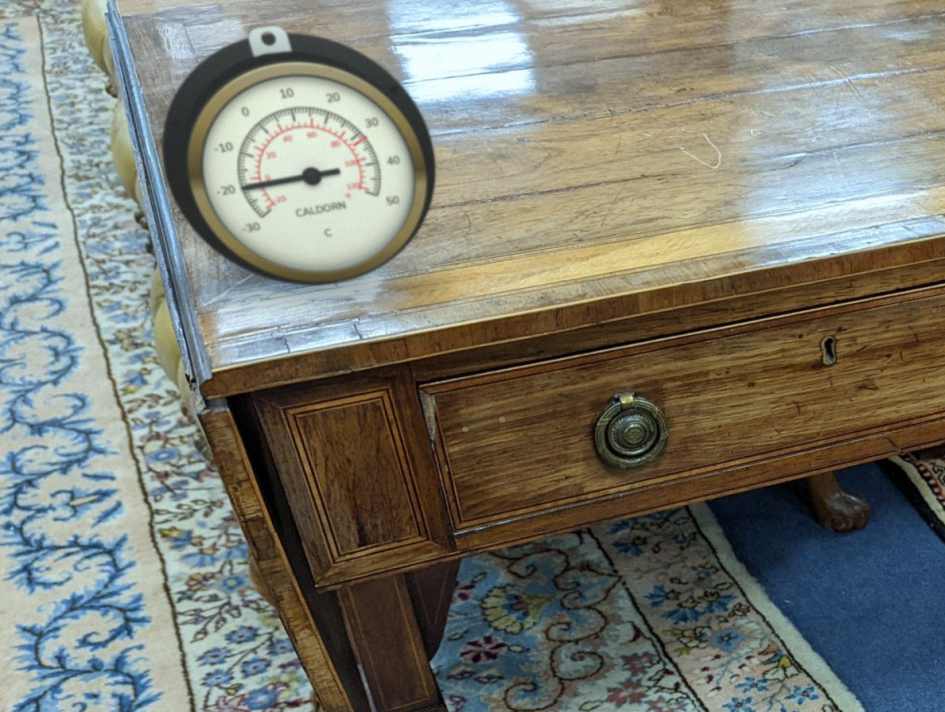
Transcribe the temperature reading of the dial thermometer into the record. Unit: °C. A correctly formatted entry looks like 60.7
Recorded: -20
